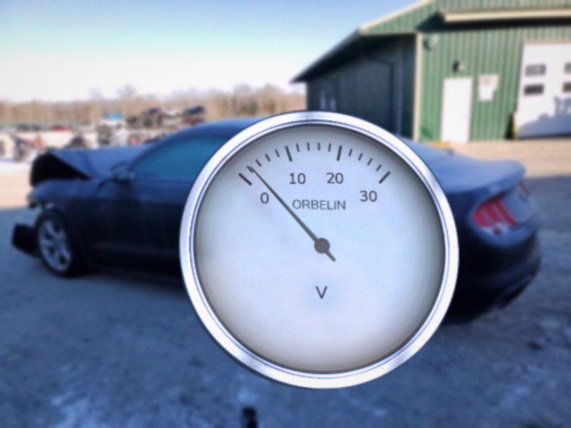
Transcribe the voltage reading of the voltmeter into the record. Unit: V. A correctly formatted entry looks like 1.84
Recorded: 2
